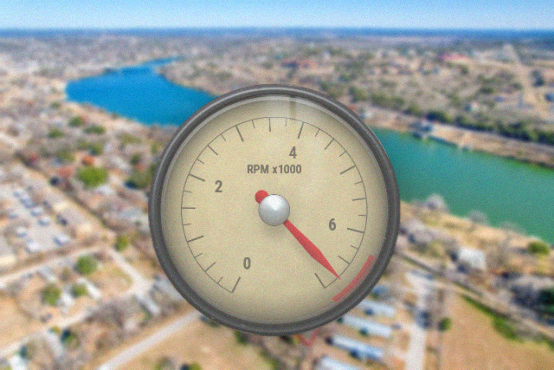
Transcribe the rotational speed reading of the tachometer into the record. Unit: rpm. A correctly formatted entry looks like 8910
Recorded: 6750
